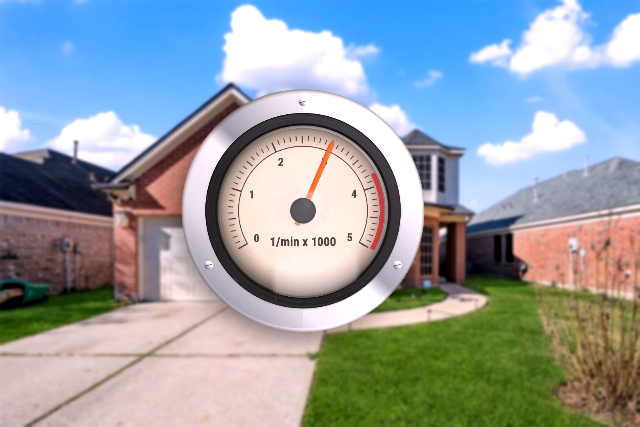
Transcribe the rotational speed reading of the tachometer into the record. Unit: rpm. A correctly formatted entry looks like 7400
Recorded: 3000
